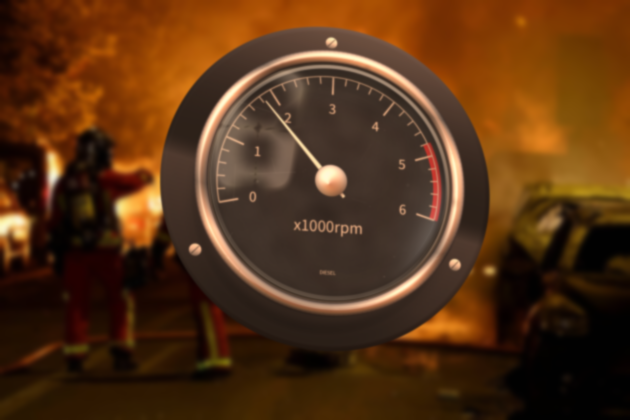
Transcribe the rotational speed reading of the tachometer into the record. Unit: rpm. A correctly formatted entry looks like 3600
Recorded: 1800
